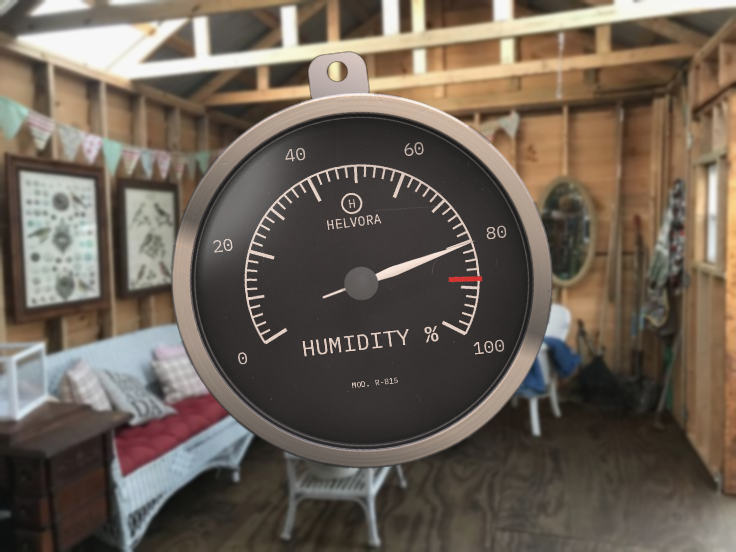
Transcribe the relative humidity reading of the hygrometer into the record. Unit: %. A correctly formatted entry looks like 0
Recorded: 80
